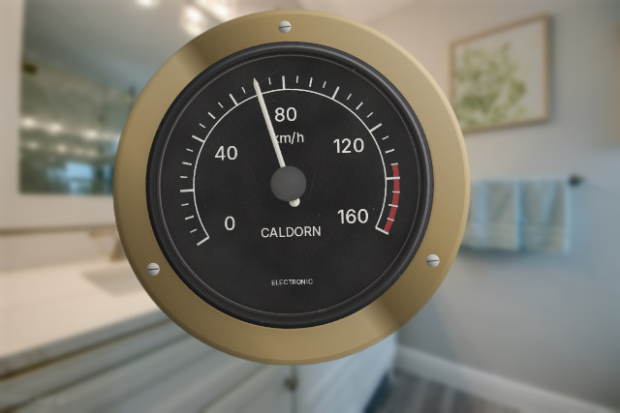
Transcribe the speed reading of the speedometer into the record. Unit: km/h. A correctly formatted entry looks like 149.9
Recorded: 70
